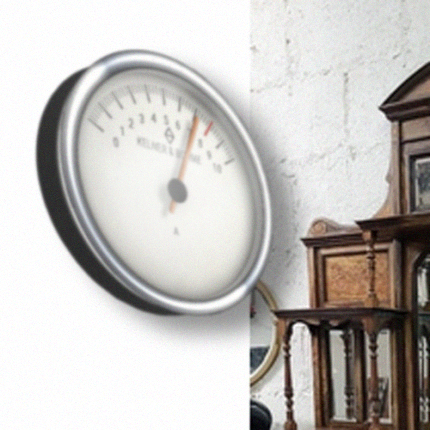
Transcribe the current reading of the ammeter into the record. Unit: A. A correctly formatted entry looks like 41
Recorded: 7
